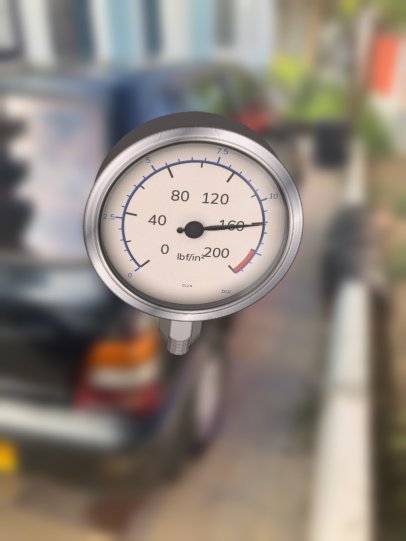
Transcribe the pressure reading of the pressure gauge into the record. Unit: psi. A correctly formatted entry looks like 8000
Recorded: 160
